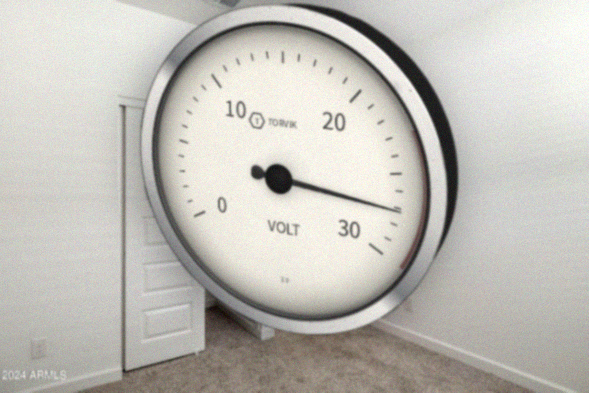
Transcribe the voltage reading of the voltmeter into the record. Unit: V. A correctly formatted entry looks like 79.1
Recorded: 27
